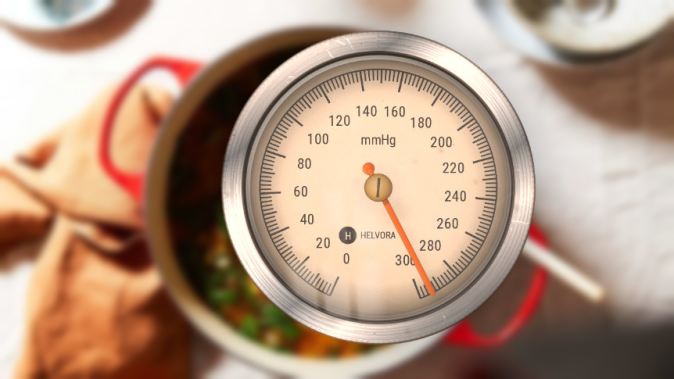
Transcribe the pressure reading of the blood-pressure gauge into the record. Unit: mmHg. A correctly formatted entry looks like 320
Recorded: 294
